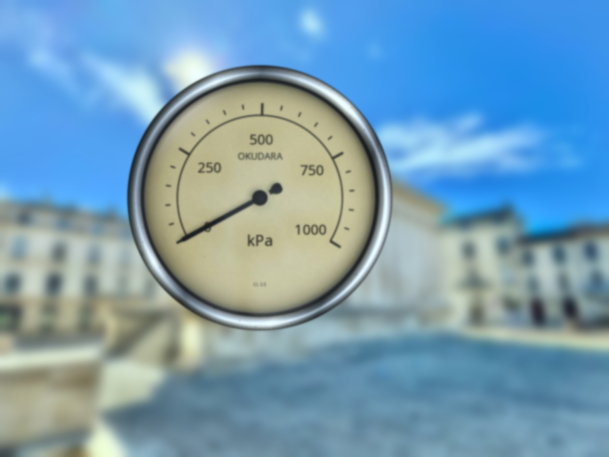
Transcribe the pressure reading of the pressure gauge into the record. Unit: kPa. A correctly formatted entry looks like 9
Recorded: 0
